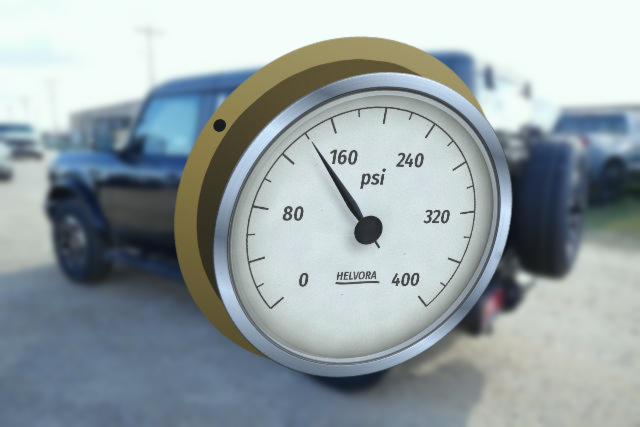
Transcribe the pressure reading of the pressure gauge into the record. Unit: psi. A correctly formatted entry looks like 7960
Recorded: 140
